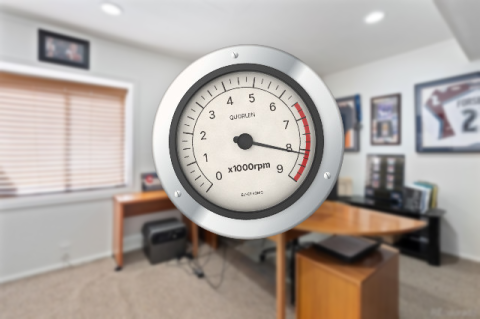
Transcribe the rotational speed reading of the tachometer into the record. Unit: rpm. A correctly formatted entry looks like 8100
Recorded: 8125
